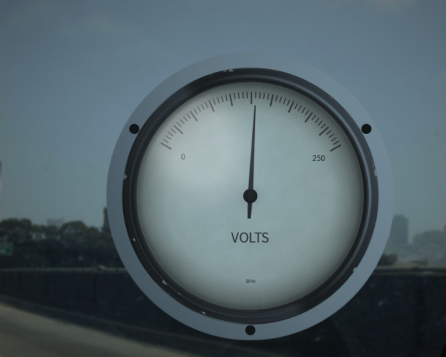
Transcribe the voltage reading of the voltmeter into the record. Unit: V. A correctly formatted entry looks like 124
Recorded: 130
